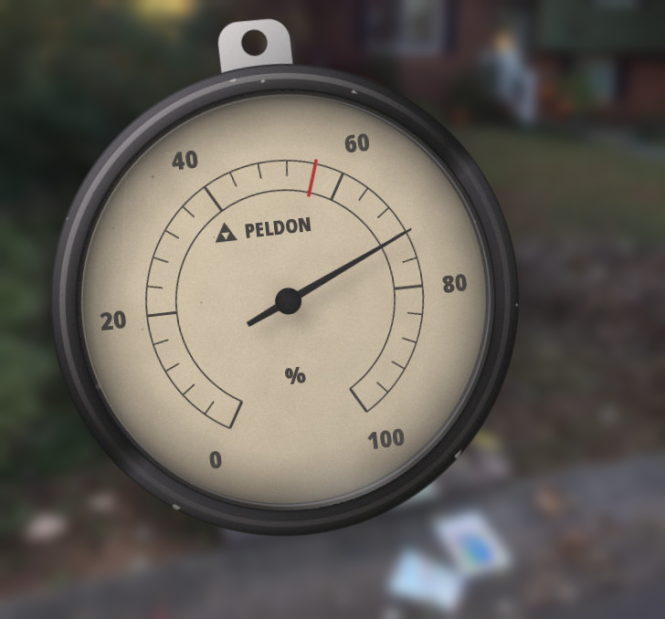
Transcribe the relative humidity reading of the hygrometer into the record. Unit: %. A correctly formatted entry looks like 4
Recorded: 72
